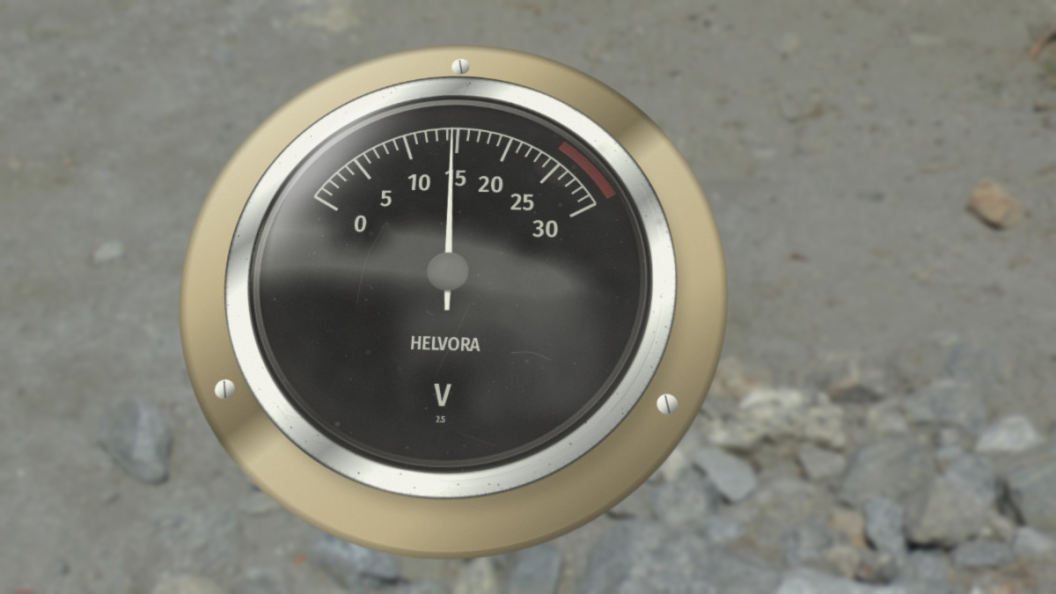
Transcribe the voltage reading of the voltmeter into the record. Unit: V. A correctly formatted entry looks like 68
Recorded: 14.5
